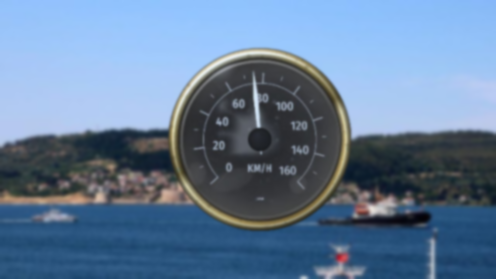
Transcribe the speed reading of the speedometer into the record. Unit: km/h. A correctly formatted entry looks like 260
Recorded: 75
